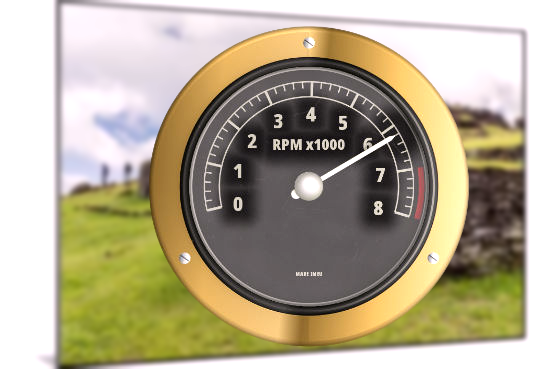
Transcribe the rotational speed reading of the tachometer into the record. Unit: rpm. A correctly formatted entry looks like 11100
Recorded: 6200
